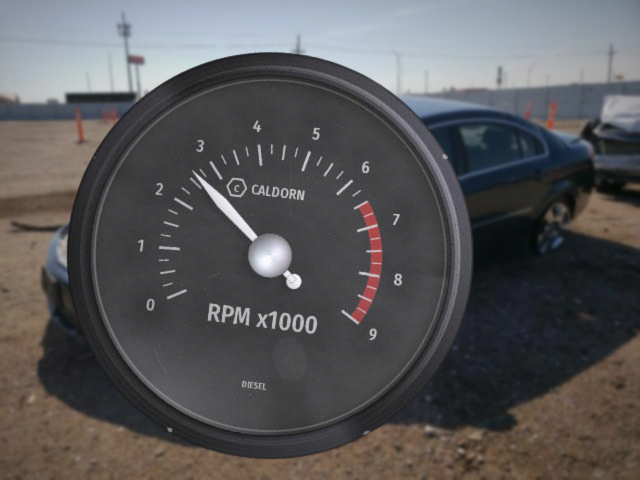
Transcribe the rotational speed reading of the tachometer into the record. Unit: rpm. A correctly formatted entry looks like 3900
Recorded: 2625
